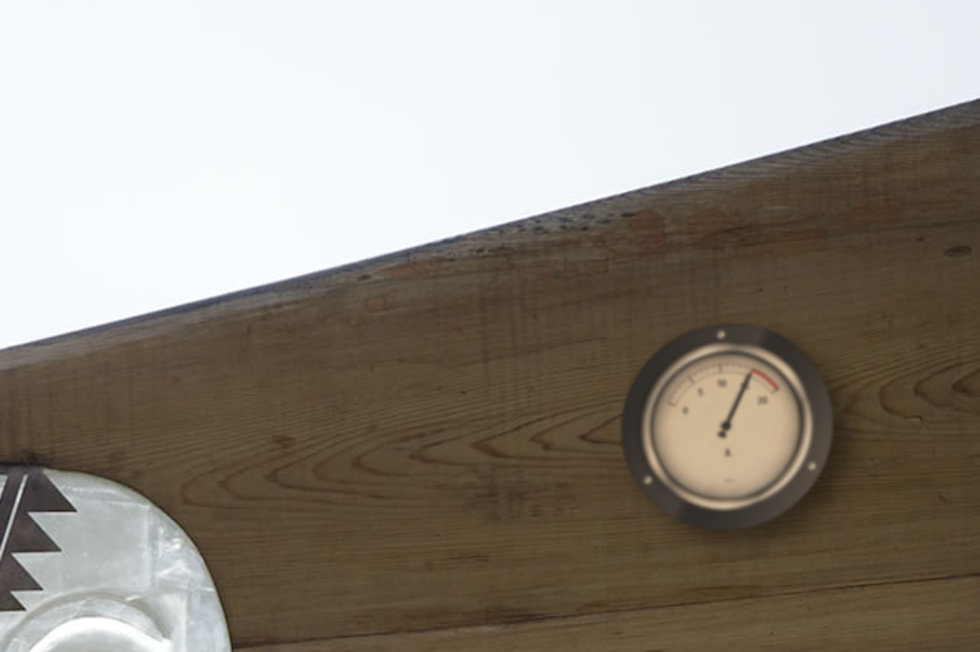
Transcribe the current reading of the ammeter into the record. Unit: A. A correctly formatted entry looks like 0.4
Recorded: 15
